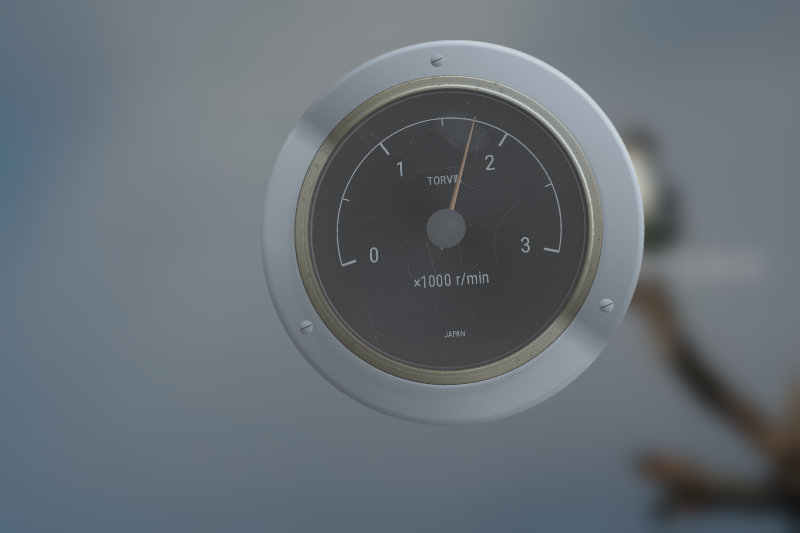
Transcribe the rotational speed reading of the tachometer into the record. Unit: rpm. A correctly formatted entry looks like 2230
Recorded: 1750
